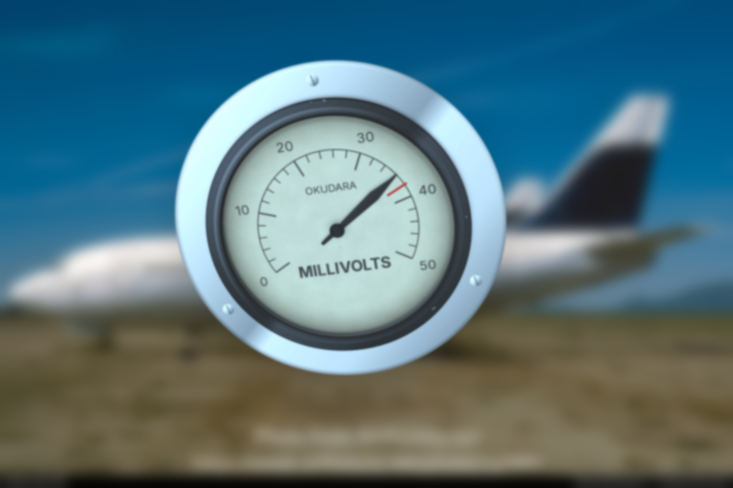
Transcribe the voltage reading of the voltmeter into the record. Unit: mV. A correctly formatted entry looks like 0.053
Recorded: 36
